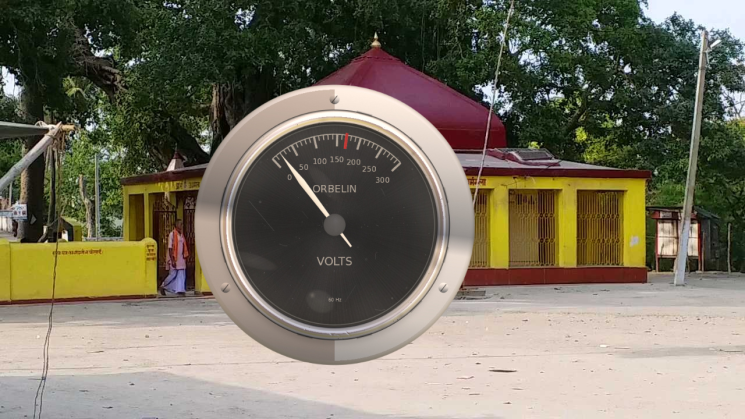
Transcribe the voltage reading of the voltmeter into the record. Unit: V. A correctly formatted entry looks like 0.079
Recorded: 20
